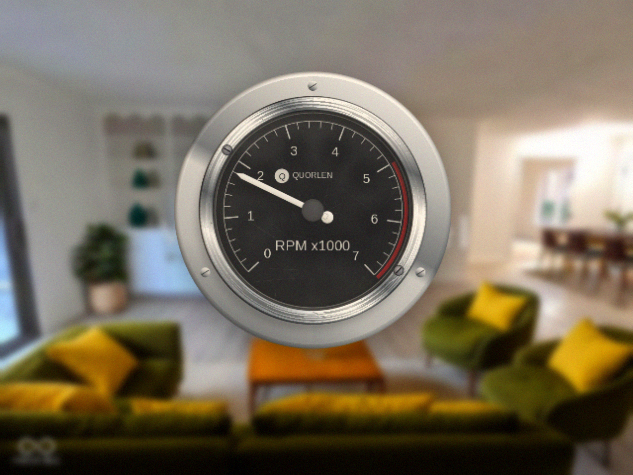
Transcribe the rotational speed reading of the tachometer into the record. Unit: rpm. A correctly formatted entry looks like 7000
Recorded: 1800
